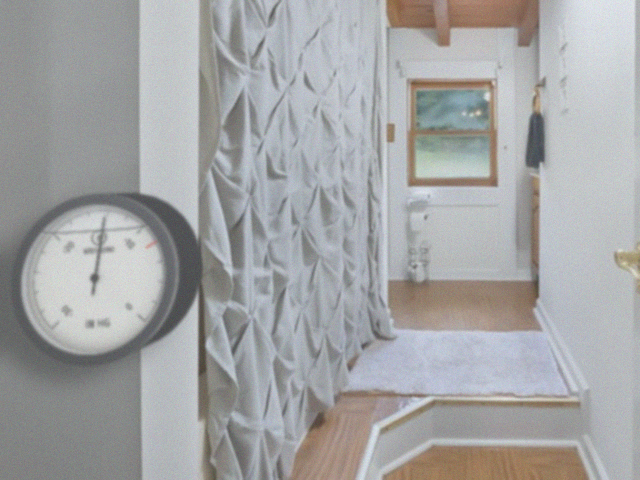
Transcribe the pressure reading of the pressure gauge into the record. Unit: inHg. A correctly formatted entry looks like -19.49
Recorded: -14
